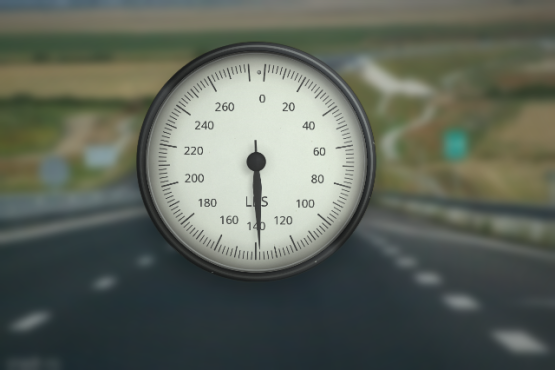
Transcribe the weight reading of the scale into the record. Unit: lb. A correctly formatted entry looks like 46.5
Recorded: 138
